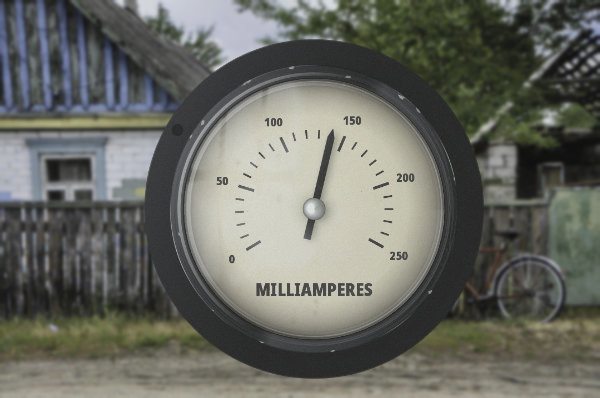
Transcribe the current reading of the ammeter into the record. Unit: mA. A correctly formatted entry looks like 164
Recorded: 140
